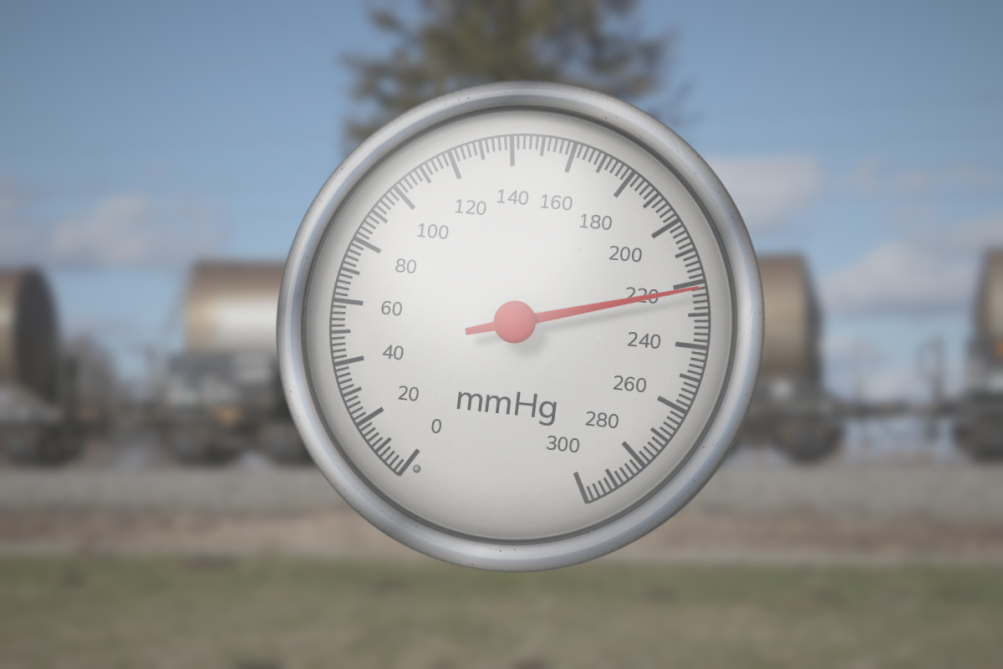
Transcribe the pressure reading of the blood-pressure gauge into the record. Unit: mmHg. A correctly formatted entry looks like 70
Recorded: 222
